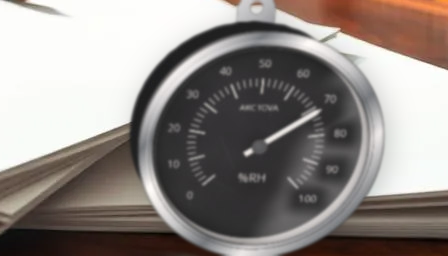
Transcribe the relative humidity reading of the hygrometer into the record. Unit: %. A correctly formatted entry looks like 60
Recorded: 70
